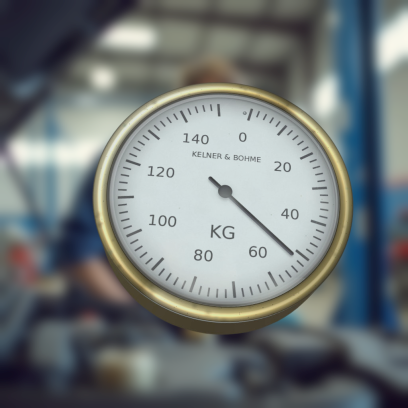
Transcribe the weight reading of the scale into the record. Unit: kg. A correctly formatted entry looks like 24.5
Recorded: 52
